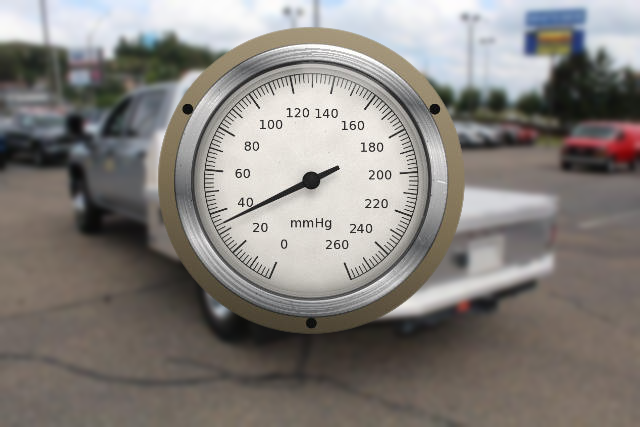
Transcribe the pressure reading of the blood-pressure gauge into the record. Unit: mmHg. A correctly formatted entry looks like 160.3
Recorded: 34
